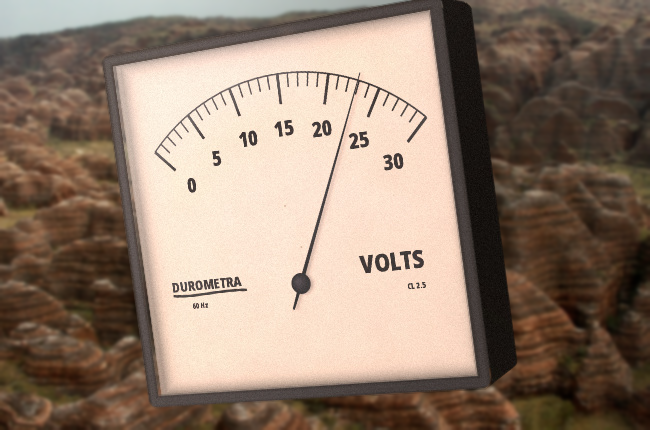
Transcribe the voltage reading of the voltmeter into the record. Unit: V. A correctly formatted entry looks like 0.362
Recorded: 23
